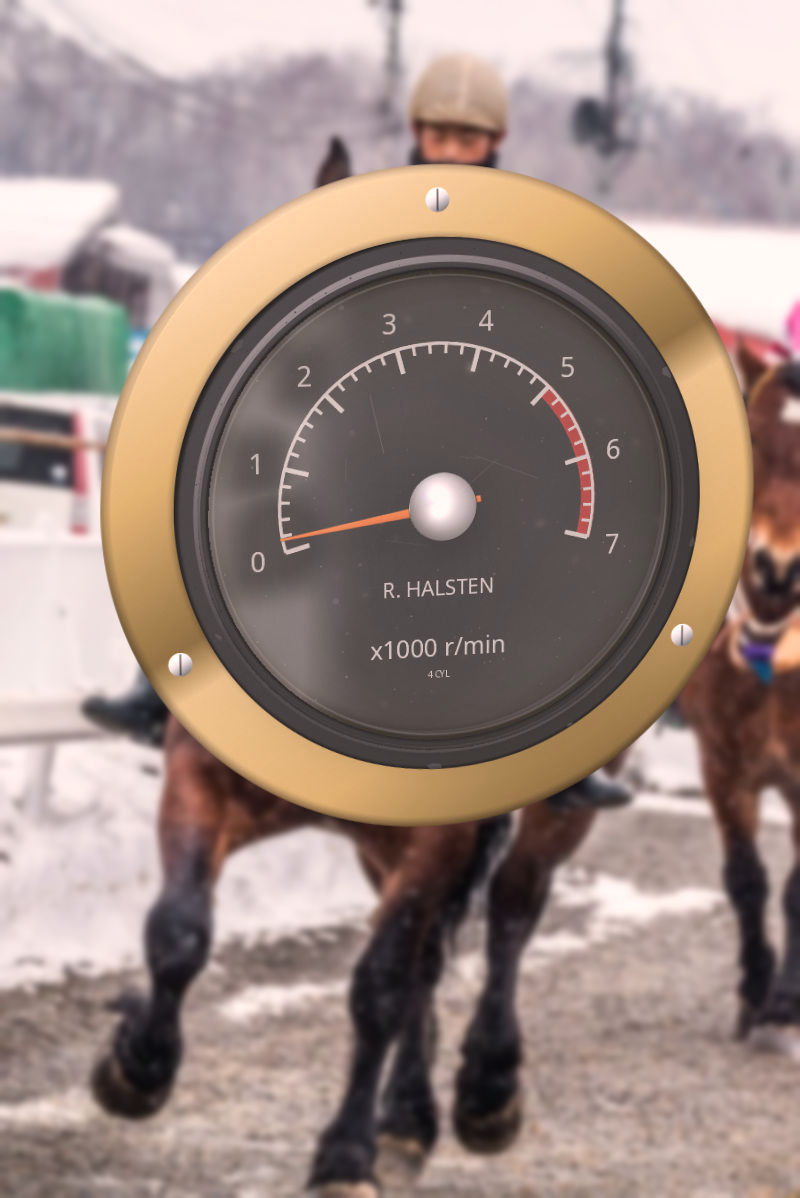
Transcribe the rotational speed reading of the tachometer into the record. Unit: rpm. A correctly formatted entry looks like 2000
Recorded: 200
